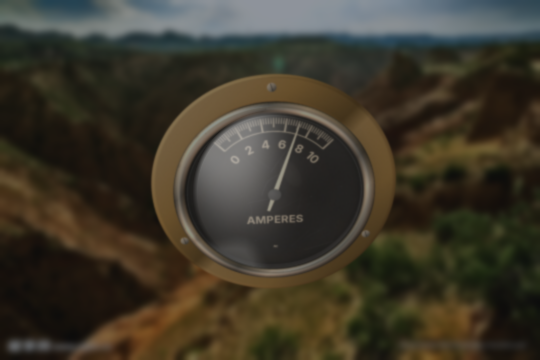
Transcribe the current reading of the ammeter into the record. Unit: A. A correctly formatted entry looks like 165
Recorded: 7
